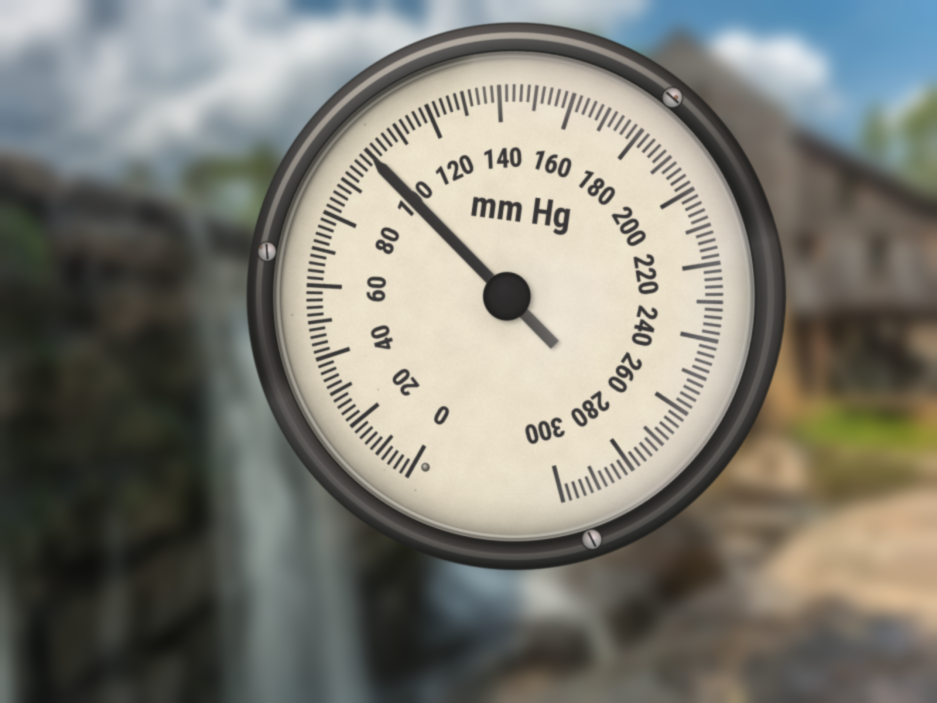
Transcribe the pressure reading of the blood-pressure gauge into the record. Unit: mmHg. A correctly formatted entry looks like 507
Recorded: 100
